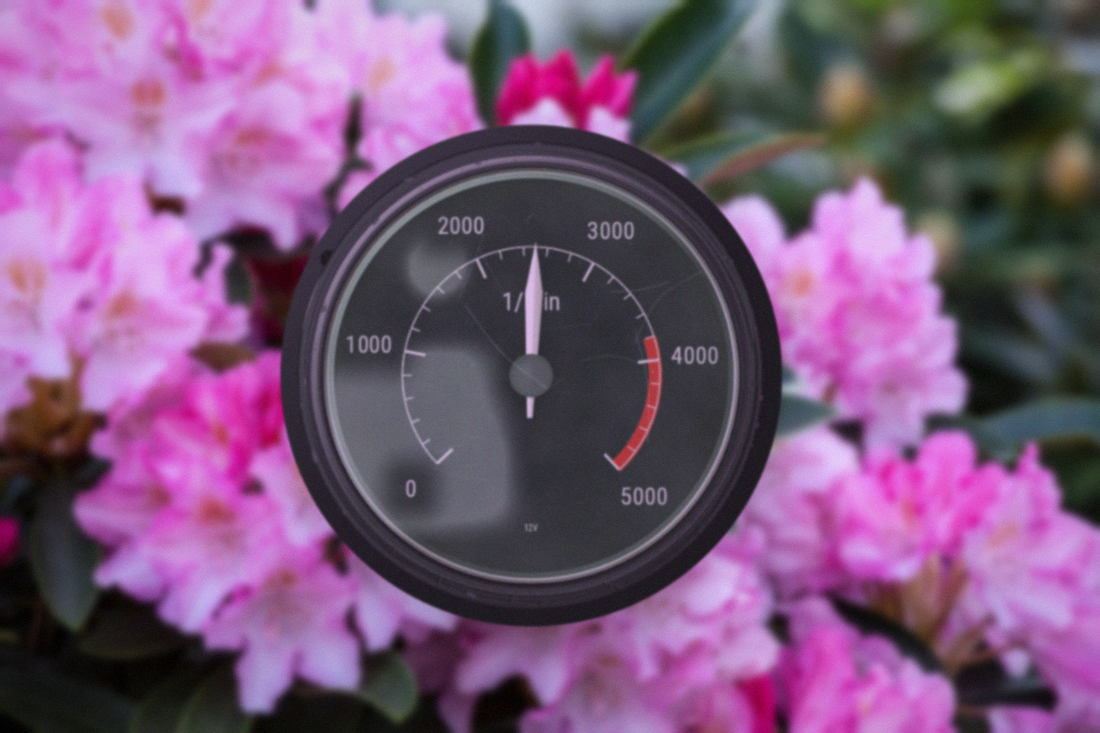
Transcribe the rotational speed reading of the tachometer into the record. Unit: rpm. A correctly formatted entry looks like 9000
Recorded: 2500
